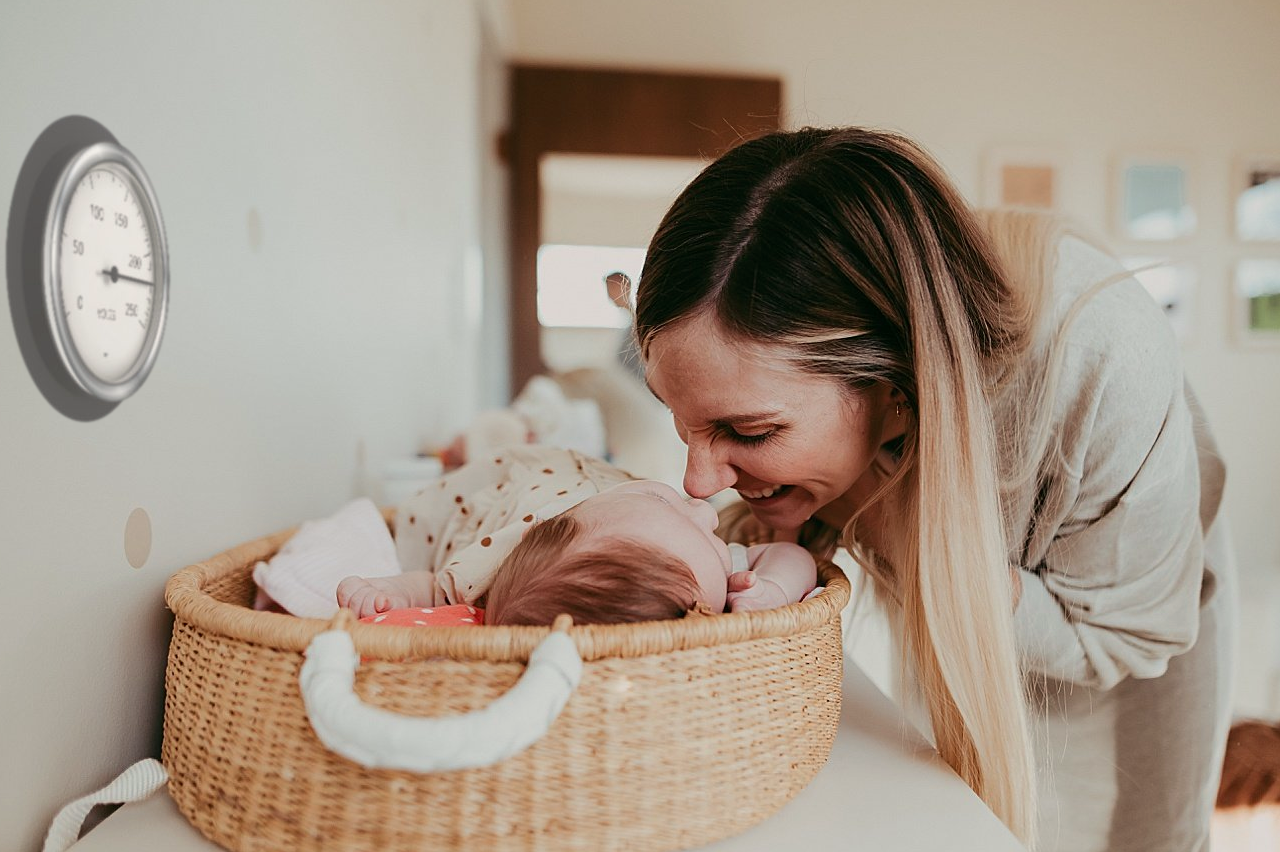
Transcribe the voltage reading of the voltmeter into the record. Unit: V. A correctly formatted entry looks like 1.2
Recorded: 220
